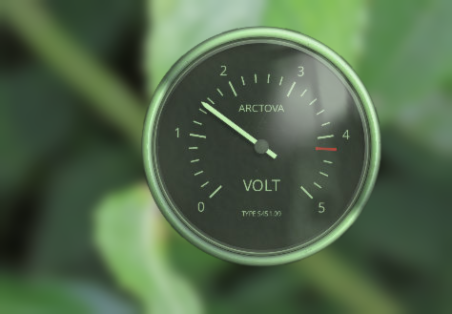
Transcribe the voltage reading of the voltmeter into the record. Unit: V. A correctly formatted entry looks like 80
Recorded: 1.5
